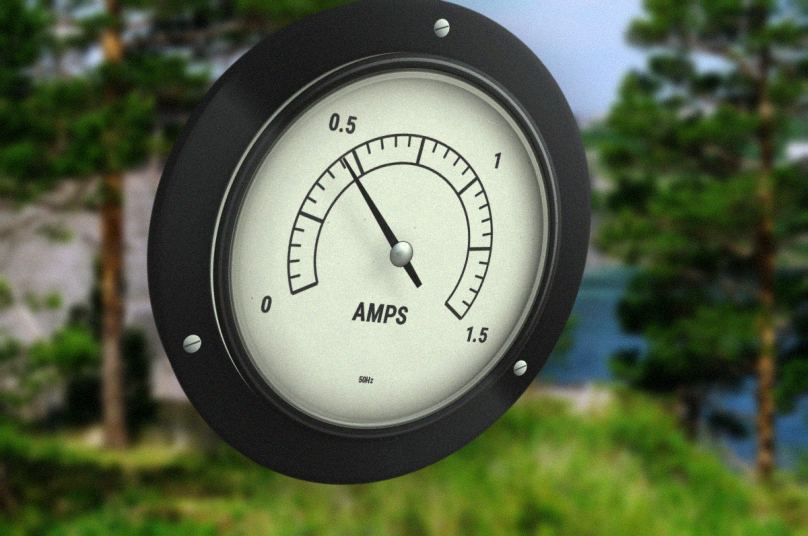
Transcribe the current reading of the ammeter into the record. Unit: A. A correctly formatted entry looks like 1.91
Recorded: 0.45
